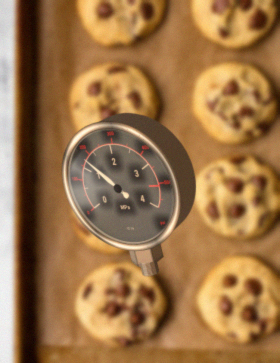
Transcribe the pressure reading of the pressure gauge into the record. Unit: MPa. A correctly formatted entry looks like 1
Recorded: 1.25
